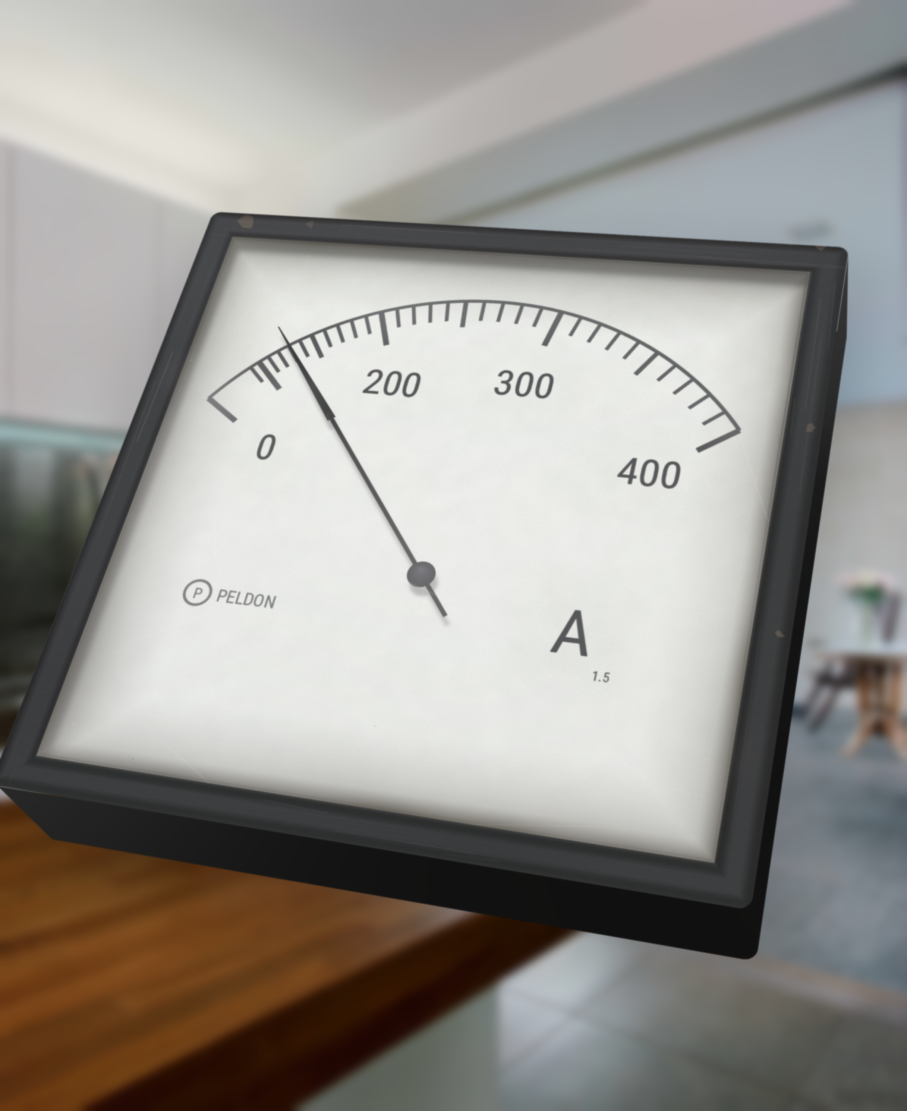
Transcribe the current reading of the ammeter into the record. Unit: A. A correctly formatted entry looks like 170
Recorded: 130
